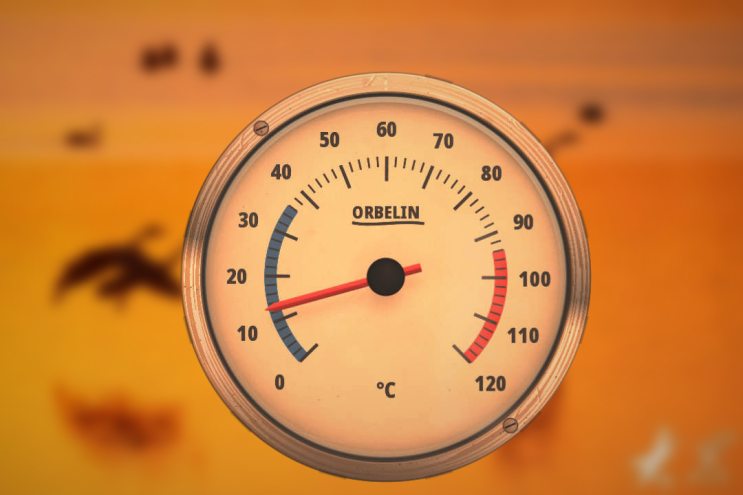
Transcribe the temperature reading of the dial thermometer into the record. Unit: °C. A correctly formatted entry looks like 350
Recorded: 13
